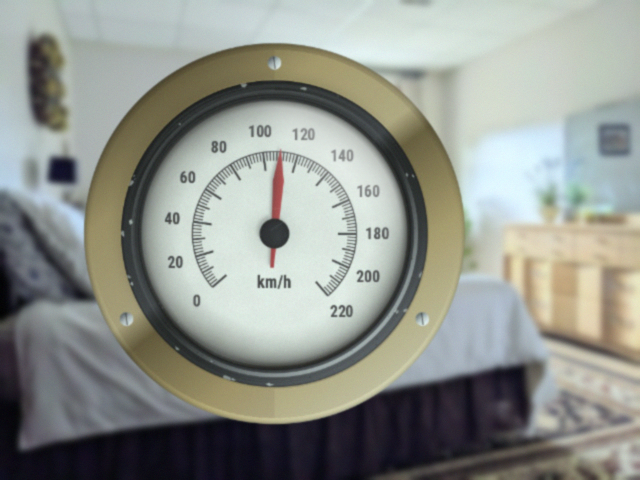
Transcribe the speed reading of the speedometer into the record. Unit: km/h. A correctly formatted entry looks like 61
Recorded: 110
